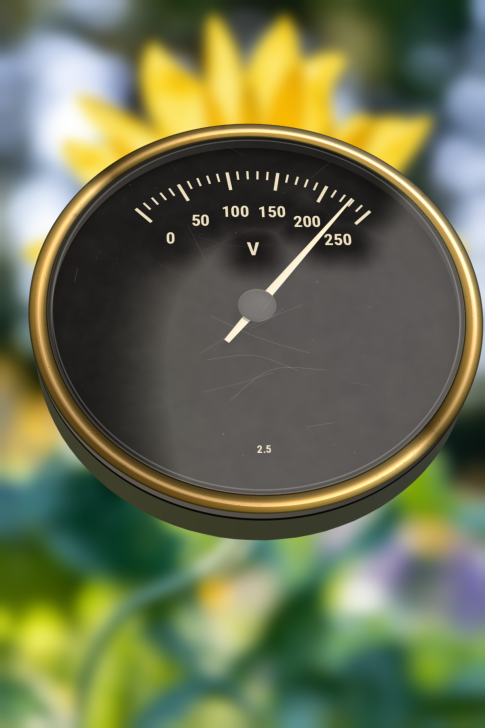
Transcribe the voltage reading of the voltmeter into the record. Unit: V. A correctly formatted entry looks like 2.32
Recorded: 230
